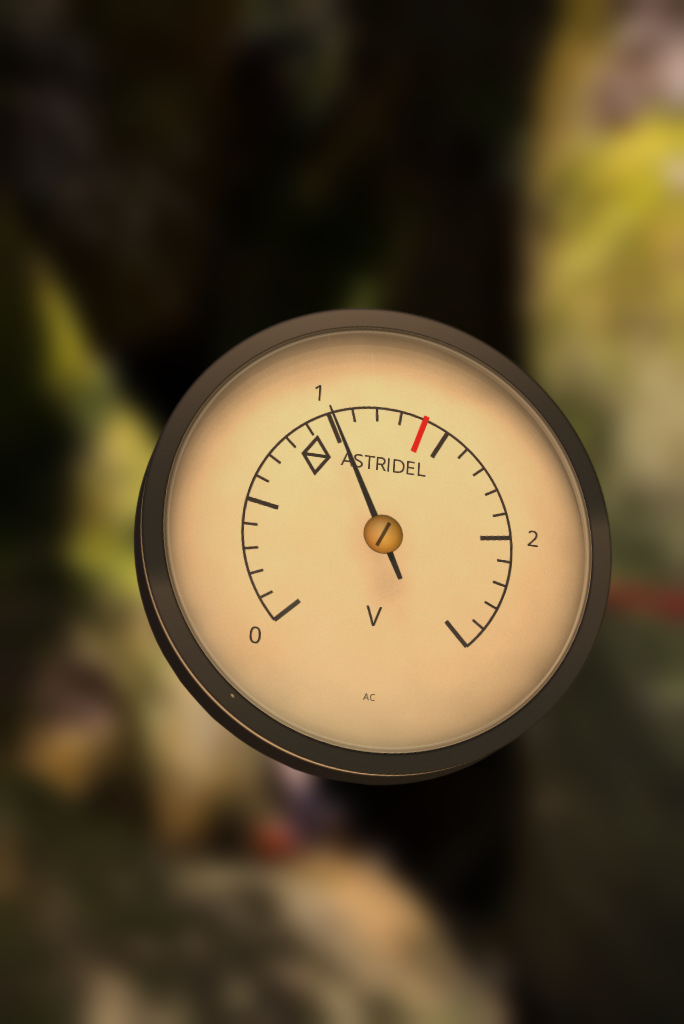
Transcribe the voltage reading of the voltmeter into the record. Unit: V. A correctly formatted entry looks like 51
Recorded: 1
